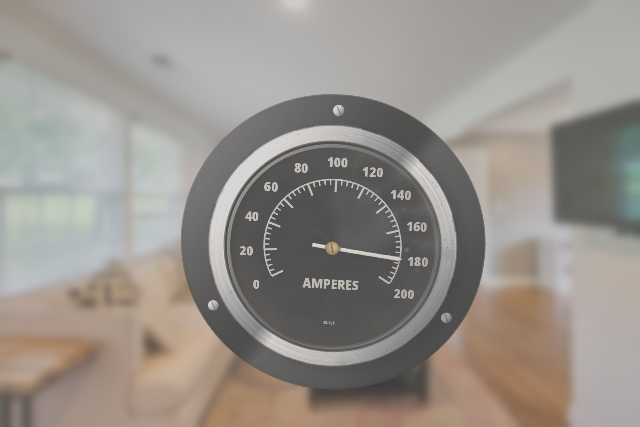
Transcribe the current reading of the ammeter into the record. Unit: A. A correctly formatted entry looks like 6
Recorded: 180
